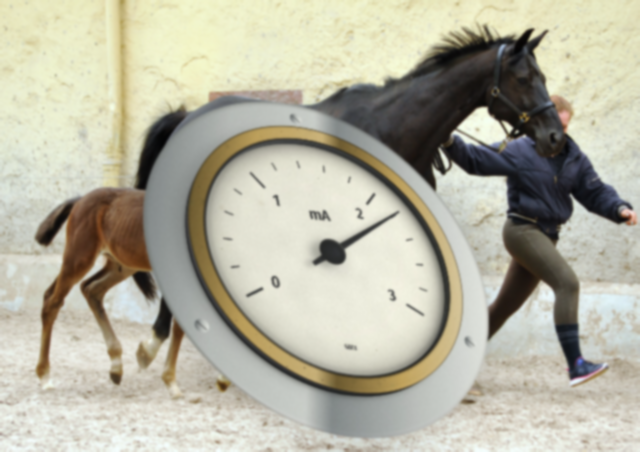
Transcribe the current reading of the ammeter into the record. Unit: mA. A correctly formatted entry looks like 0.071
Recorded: 2.2
